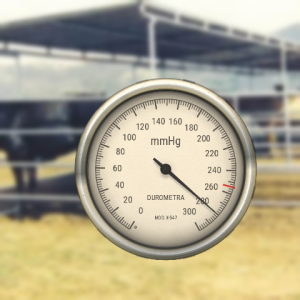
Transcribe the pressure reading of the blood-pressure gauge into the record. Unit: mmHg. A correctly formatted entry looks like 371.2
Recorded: 280
